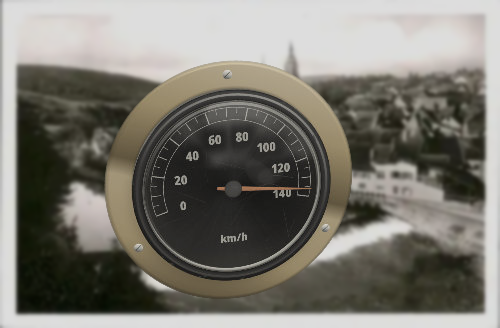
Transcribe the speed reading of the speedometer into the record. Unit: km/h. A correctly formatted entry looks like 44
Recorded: 135
